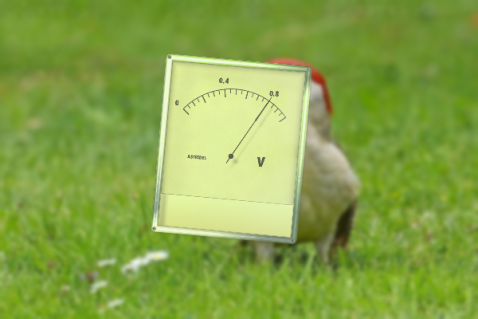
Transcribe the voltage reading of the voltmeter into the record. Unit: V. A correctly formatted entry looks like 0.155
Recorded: 0.8
